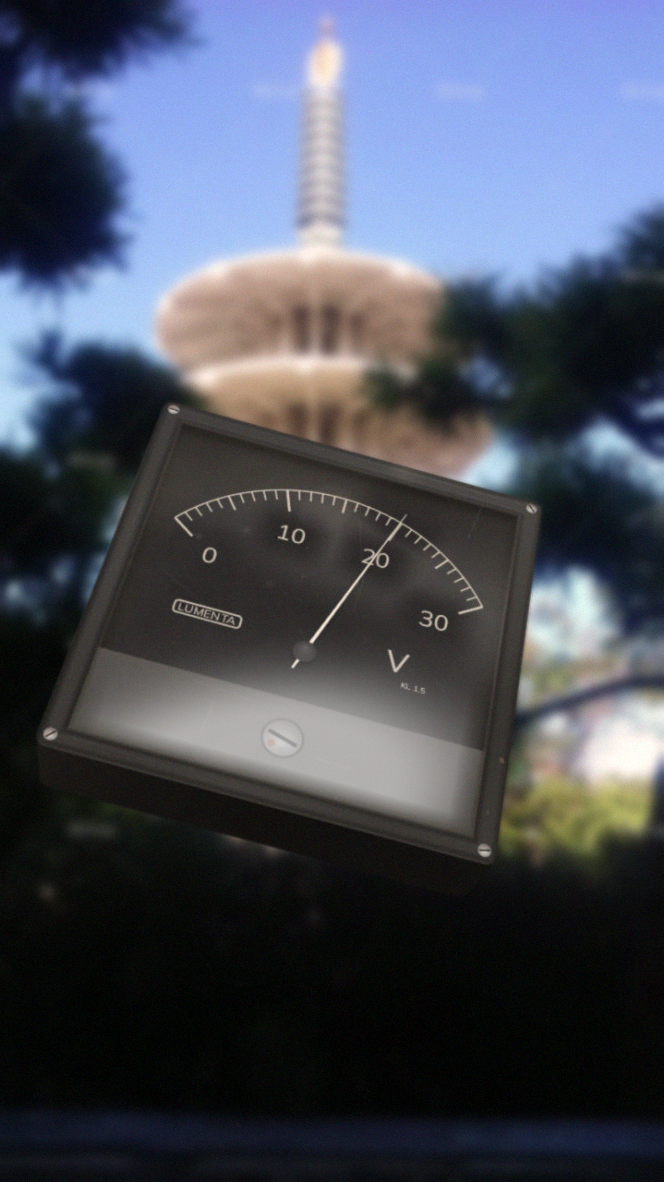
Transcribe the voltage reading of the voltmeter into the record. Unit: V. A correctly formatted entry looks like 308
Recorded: 20
